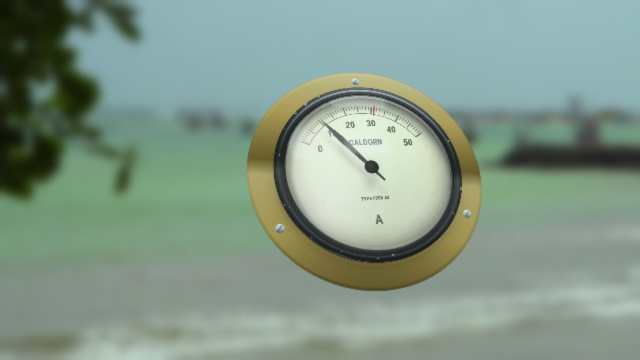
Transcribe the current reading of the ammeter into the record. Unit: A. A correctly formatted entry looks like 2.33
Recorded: 10
